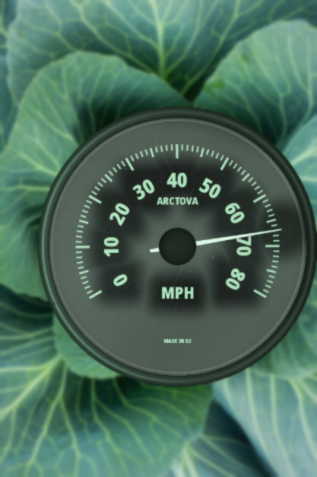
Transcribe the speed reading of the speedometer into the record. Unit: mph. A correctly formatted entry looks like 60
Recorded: 67
